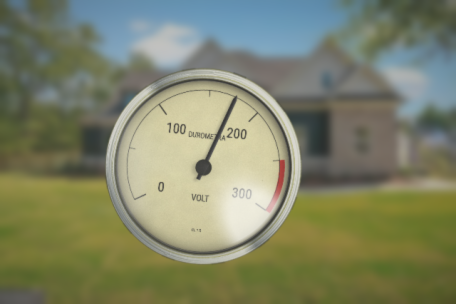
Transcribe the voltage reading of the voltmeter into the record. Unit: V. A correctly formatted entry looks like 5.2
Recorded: 175
